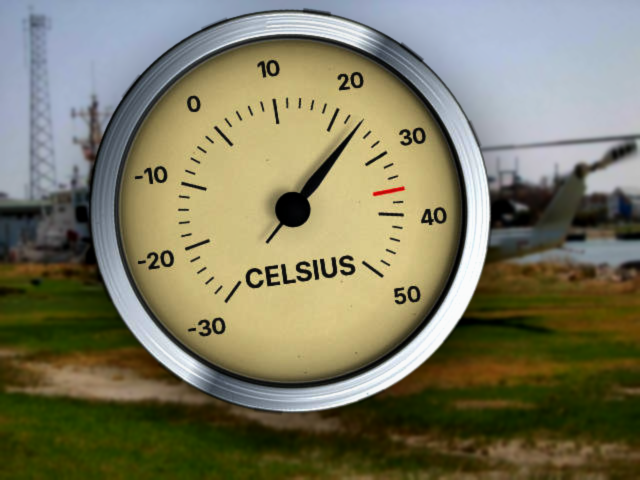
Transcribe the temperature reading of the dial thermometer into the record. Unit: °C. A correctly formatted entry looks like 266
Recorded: 24
